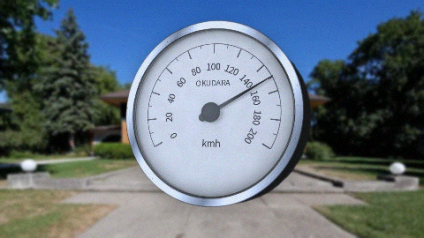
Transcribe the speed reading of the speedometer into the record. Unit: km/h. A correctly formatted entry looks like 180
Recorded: 150
